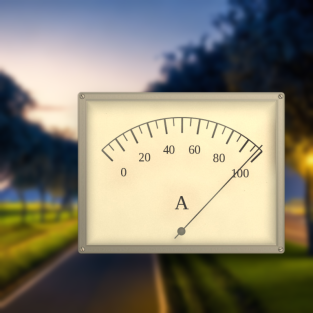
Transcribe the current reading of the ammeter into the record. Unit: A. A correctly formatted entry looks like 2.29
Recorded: 97.5
